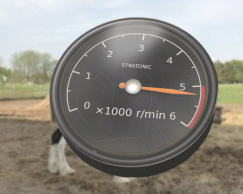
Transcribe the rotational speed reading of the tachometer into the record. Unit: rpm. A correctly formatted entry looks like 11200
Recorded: 5250
